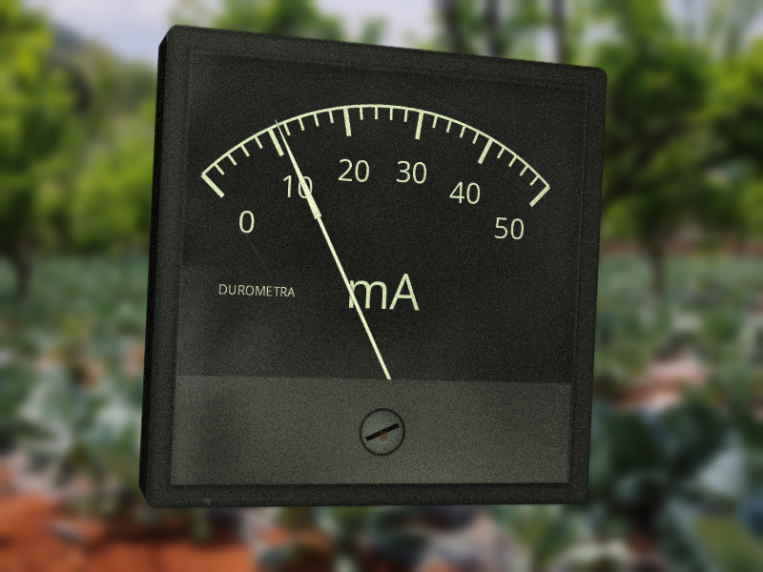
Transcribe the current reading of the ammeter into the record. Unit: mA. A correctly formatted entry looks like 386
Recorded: 11
